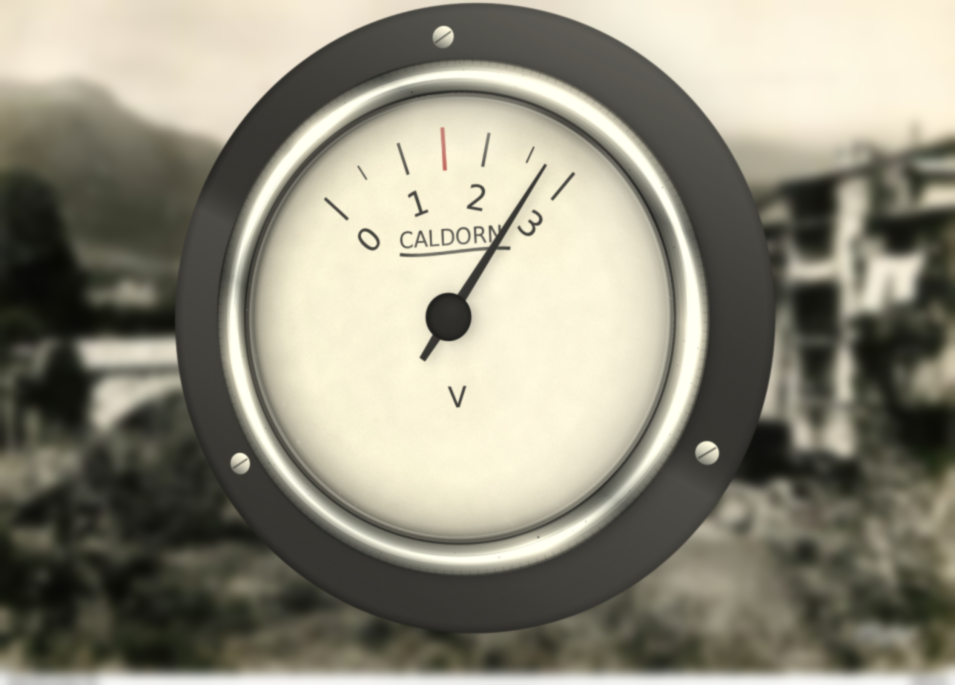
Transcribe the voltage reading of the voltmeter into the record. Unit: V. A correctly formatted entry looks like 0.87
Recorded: 2.75
